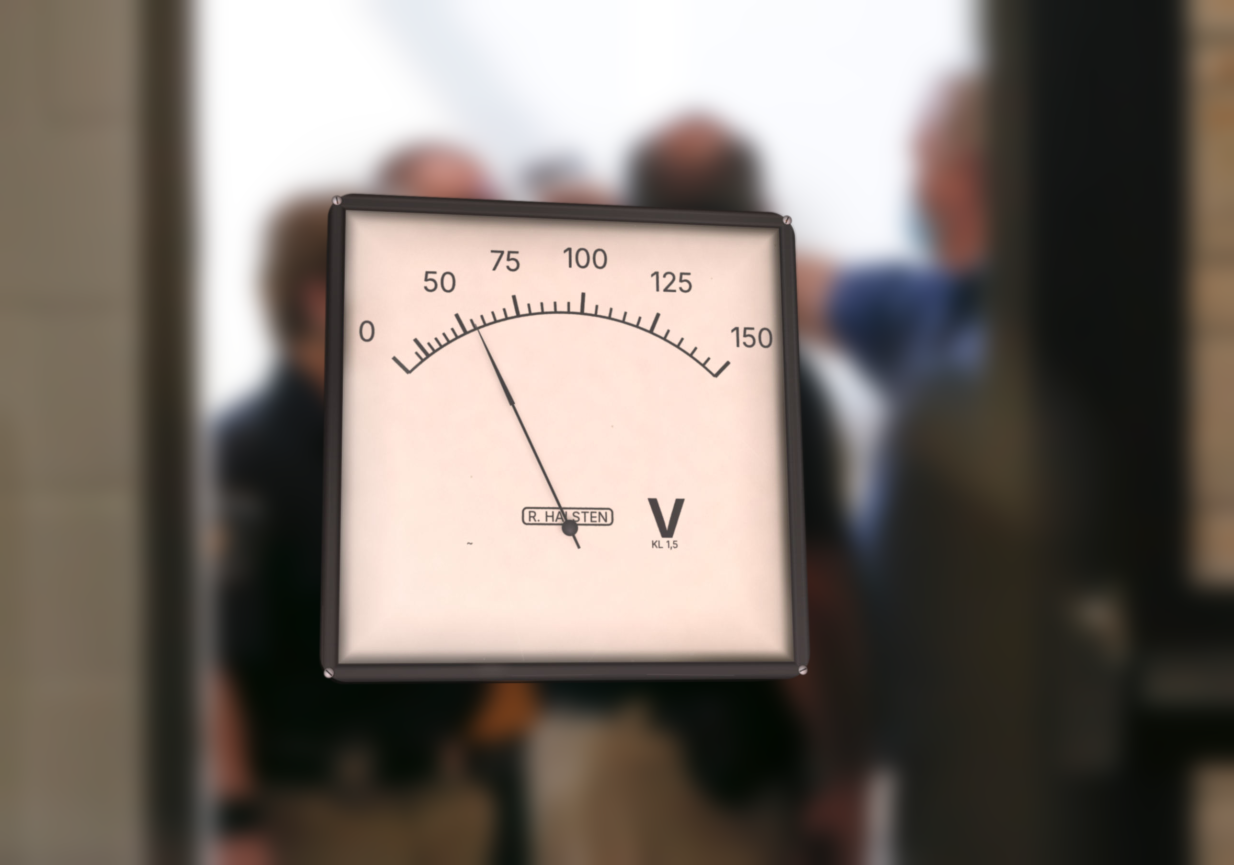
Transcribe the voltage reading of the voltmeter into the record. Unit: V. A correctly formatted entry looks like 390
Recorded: 55
